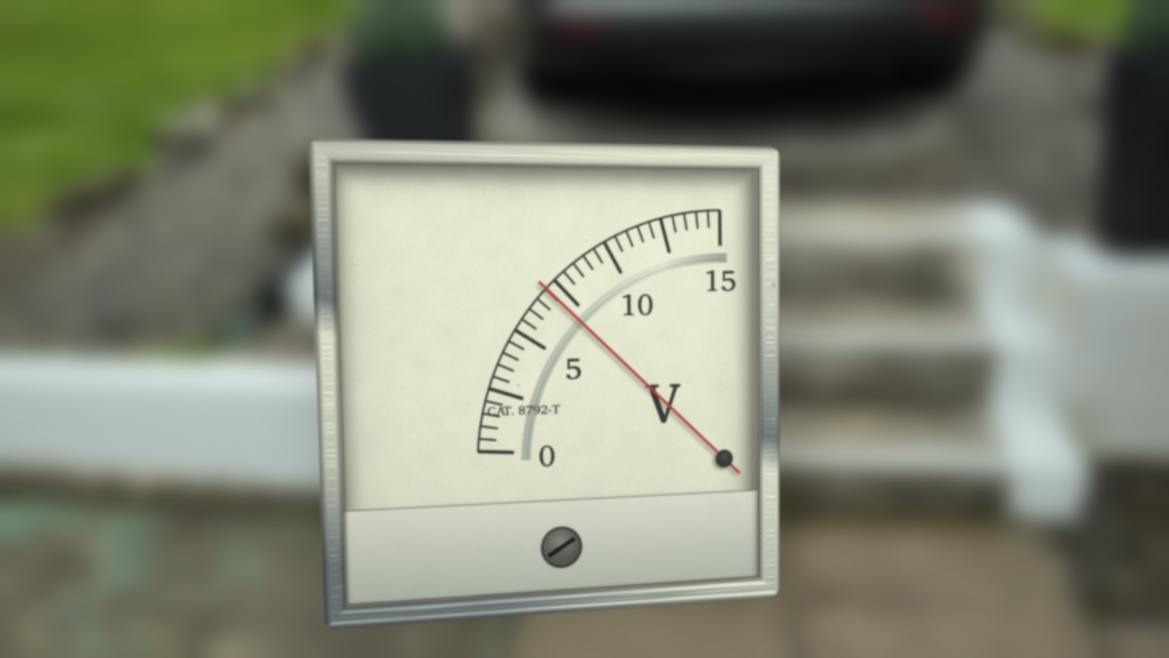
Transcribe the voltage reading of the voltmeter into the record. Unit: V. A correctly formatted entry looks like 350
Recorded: 7
